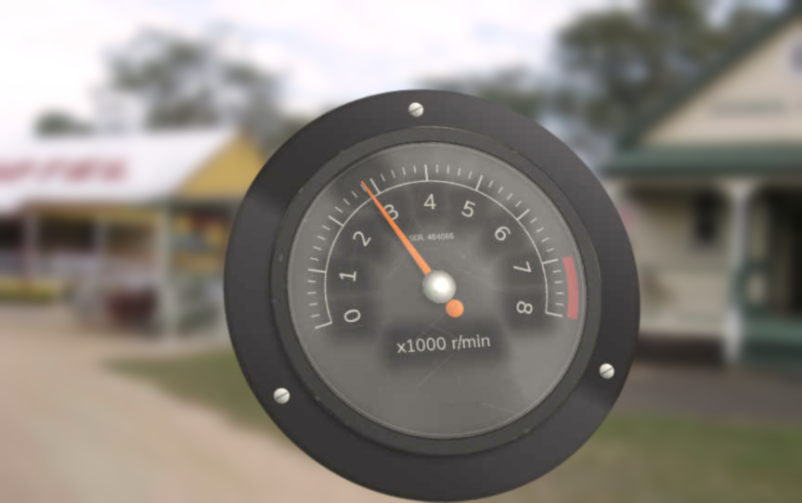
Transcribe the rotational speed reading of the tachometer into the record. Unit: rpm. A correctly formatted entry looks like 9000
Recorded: 2800
